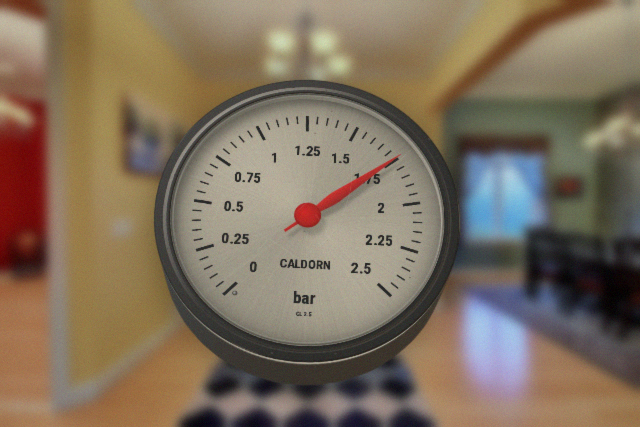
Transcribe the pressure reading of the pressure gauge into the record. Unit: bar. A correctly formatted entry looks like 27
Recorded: 1.75
